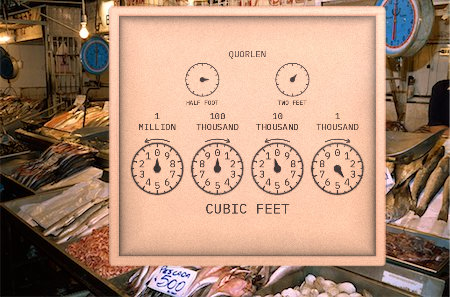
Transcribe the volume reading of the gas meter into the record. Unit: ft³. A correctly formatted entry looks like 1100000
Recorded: 400
